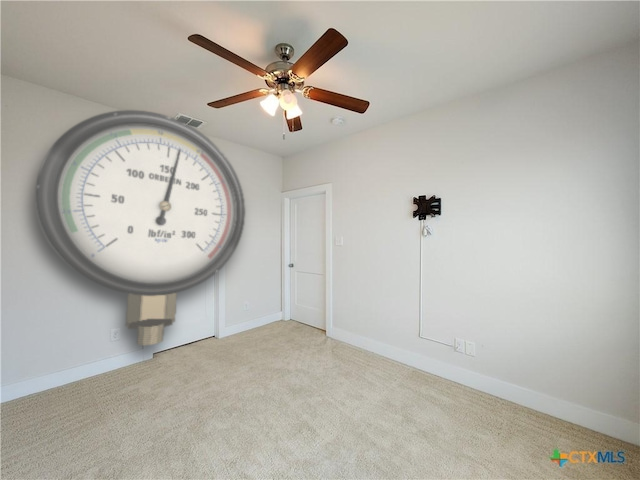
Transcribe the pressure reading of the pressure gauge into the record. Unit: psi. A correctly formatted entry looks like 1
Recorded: 160
